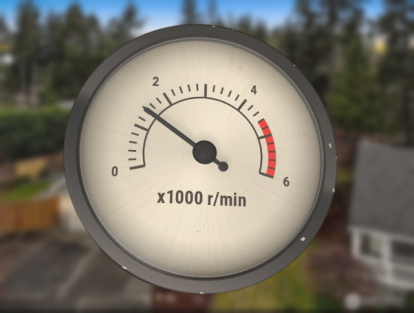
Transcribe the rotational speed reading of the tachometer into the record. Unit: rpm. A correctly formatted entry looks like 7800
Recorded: 1400
